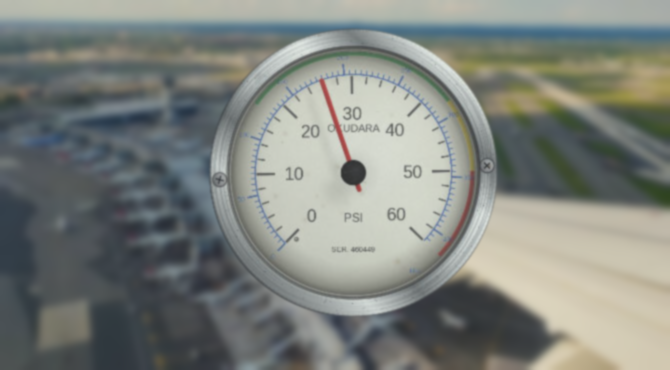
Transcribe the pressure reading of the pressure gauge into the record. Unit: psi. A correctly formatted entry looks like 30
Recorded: 26
